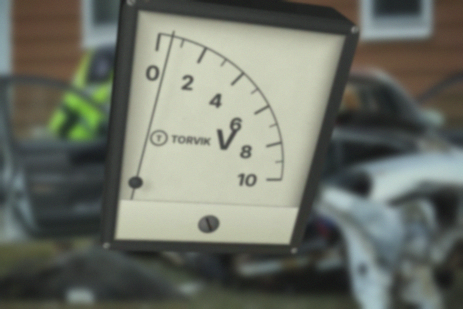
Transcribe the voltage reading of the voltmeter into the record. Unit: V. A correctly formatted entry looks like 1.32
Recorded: 0.5
